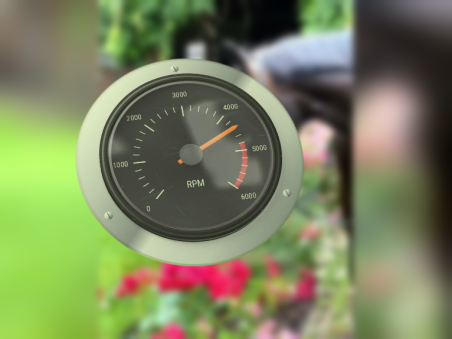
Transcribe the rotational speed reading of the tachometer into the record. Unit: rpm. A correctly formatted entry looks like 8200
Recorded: 4400
